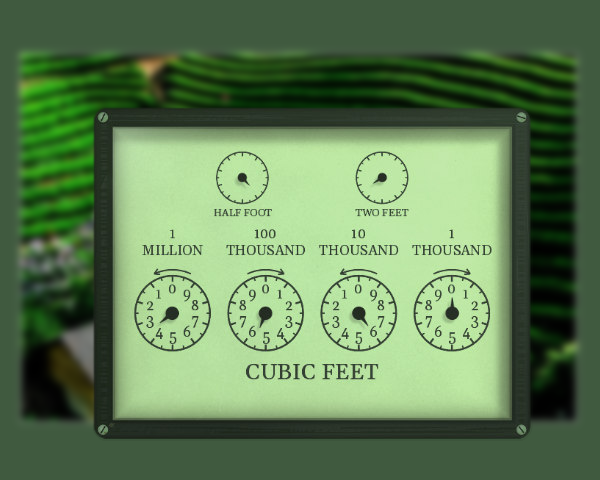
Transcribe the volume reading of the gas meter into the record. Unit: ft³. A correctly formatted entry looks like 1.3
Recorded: 356000
